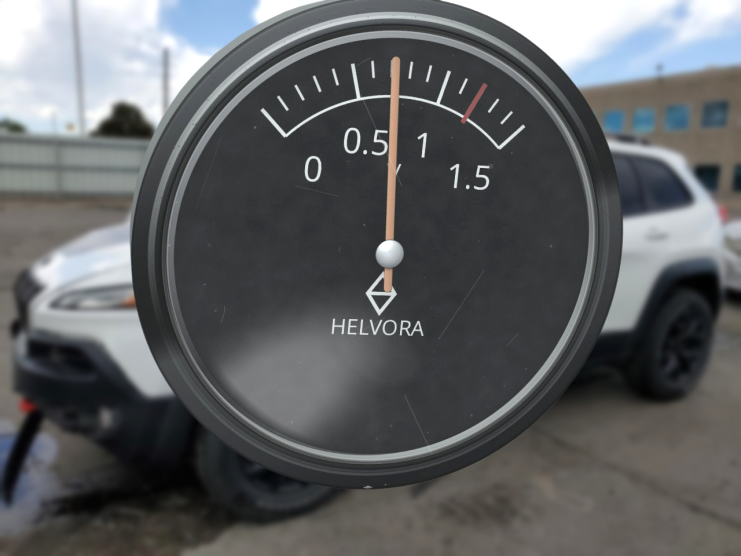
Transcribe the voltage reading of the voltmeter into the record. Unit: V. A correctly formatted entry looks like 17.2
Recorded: 0.7
